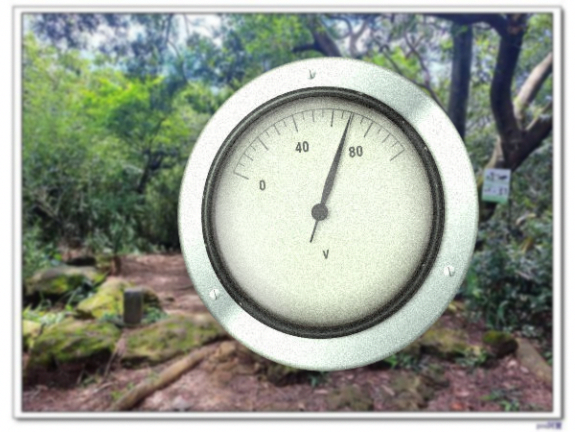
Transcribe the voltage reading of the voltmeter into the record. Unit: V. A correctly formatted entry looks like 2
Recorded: 70
